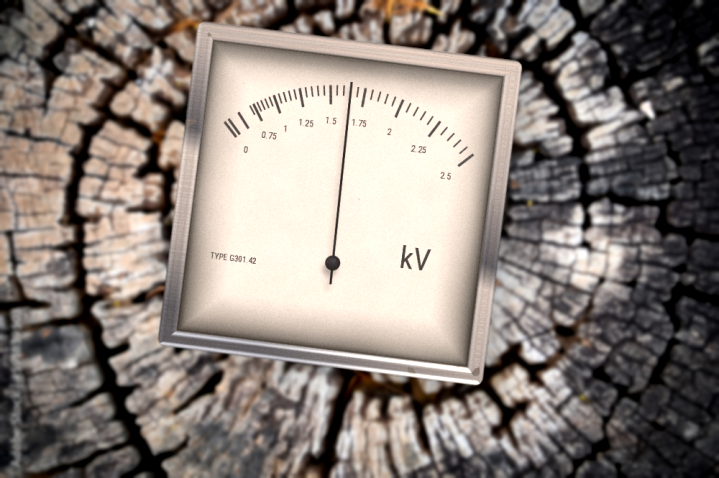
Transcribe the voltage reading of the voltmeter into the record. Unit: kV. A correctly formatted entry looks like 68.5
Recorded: 1.65
